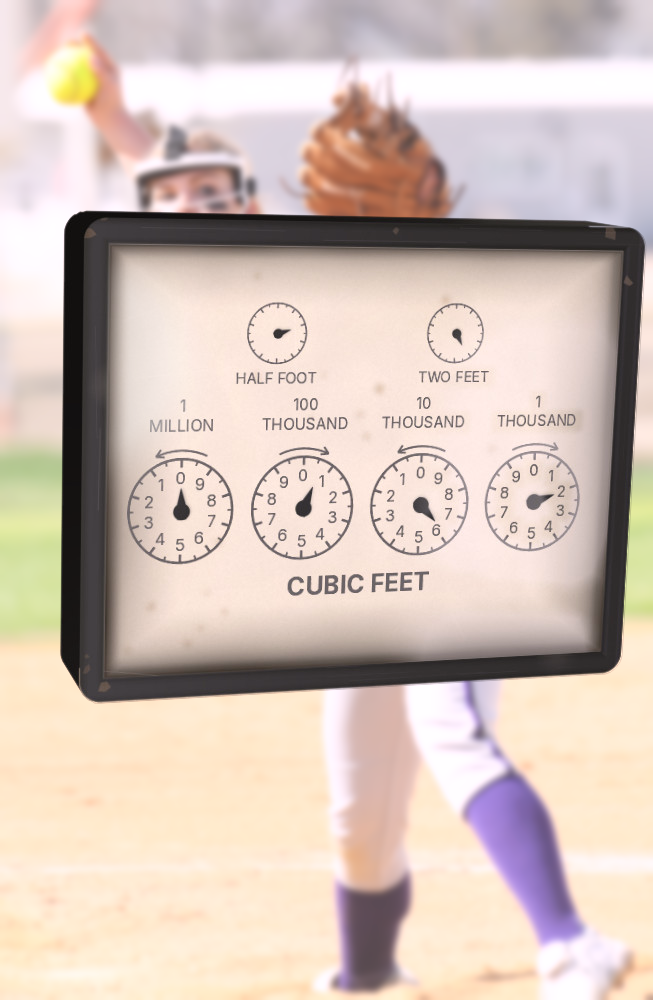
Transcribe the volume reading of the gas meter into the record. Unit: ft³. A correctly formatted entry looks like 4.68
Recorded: 6200
